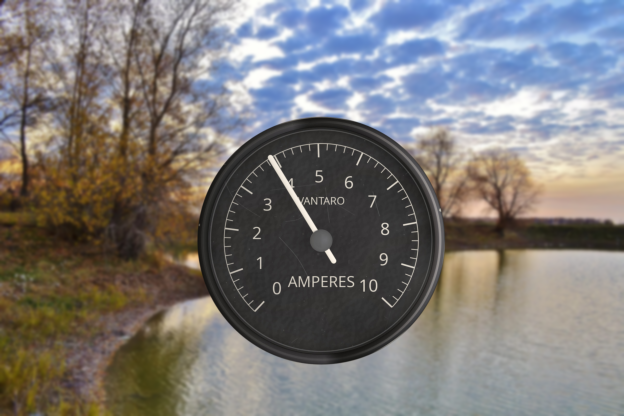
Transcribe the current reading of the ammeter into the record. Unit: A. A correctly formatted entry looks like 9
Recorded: 3.9
